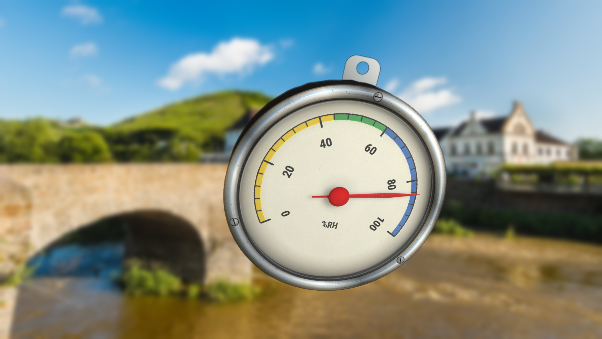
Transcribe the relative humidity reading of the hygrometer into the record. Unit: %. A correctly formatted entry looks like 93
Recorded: 84
